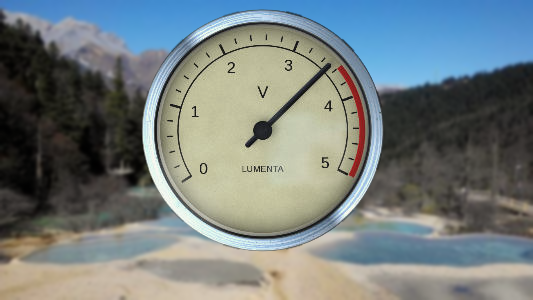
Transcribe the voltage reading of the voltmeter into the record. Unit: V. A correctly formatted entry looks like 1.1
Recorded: 3.5
